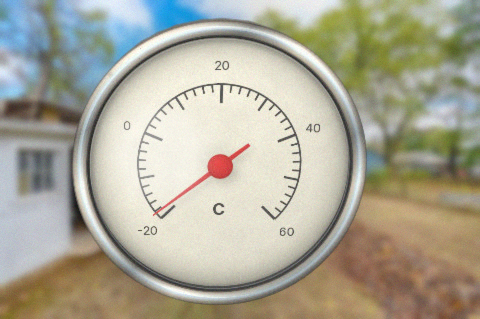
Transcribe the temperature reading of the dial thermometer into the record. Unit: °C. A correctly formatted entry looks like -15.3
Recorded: -18
